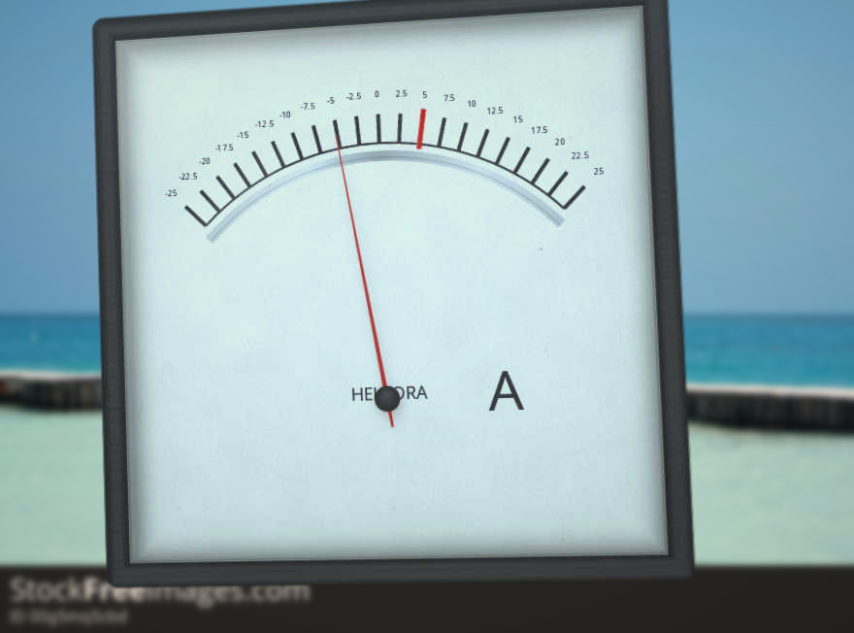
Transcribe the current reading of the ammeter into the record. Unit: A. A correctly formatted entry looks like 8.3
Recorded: -5
